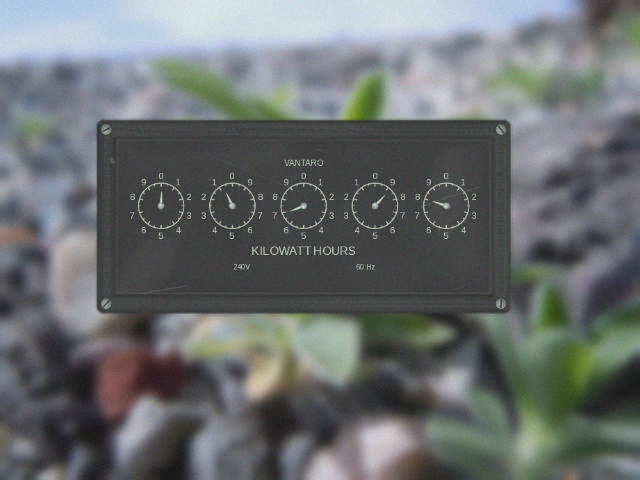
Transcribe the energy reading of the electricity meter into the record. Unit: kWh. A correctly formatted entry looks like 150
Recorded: 688
